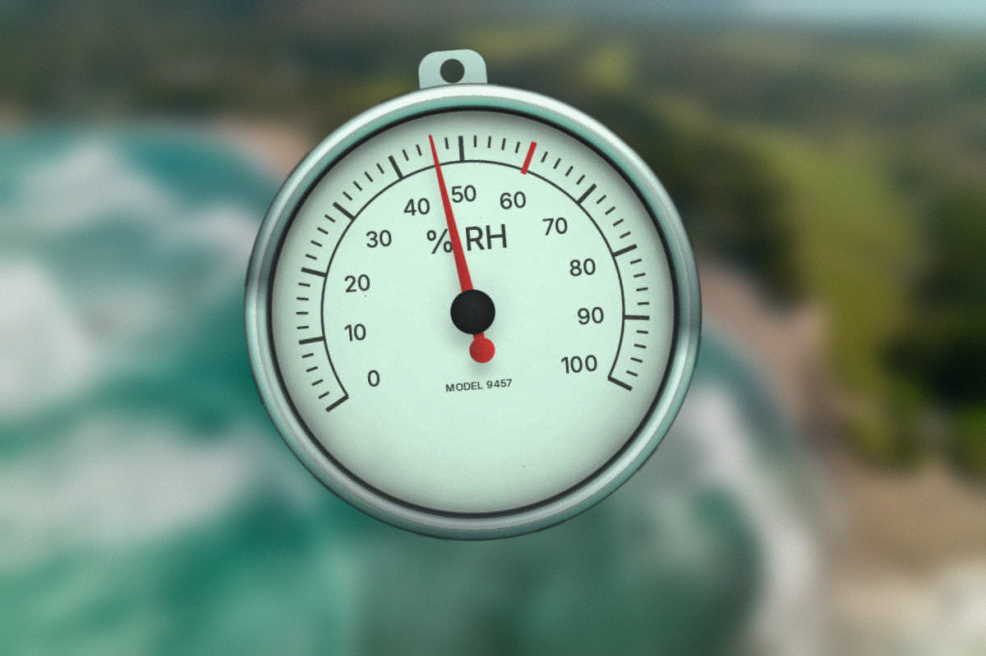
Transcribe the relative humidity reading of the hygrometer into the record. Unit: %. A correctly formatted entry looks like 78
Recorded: 46
